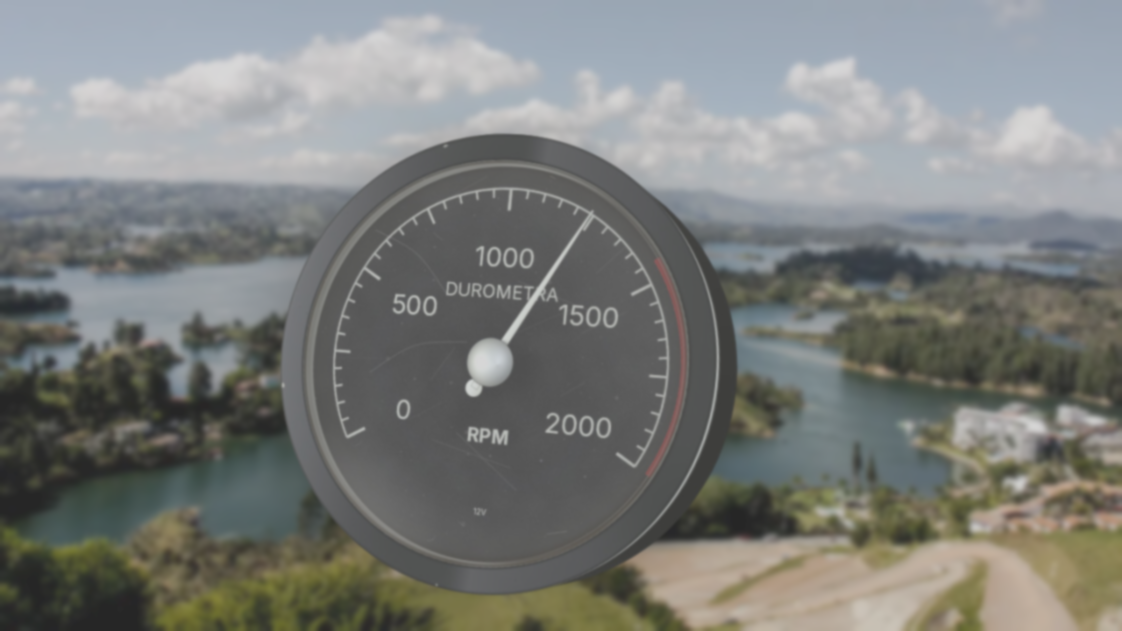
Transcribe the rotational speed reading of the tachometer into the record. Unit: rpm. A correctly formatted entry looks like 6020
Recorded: 1250
